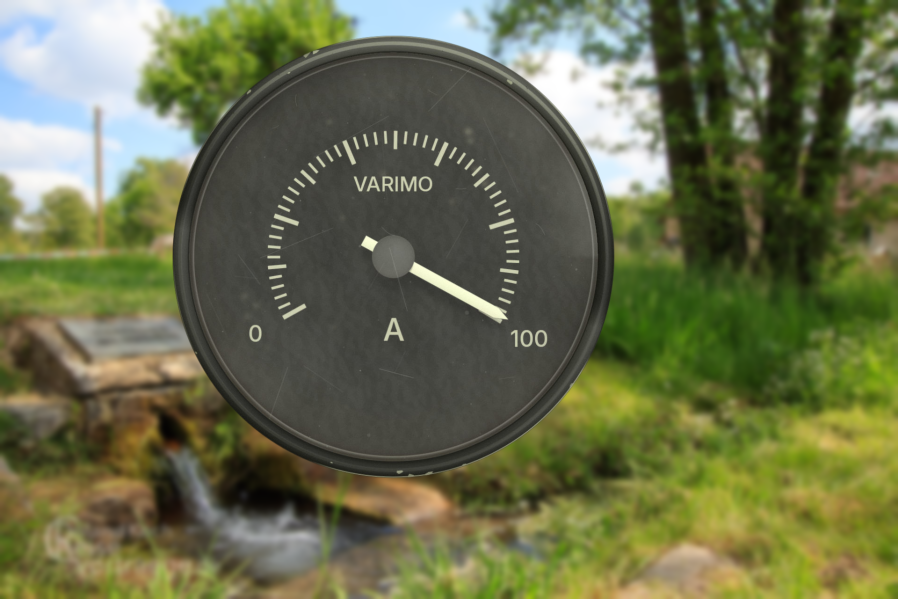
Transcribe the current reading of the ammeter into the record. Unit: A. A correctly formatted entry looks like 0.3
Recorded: 99
